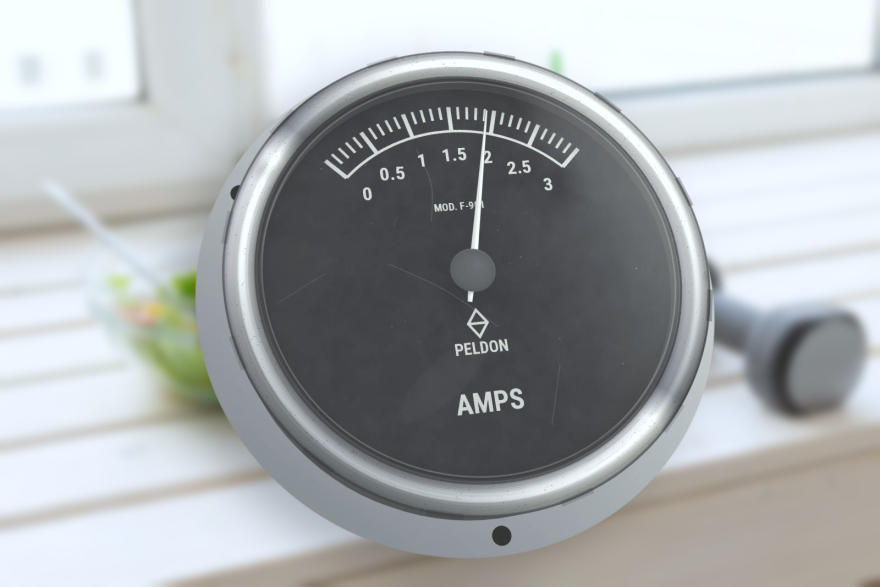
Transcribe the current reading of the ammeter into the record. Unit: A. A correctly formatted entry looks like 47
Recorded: 1.9
